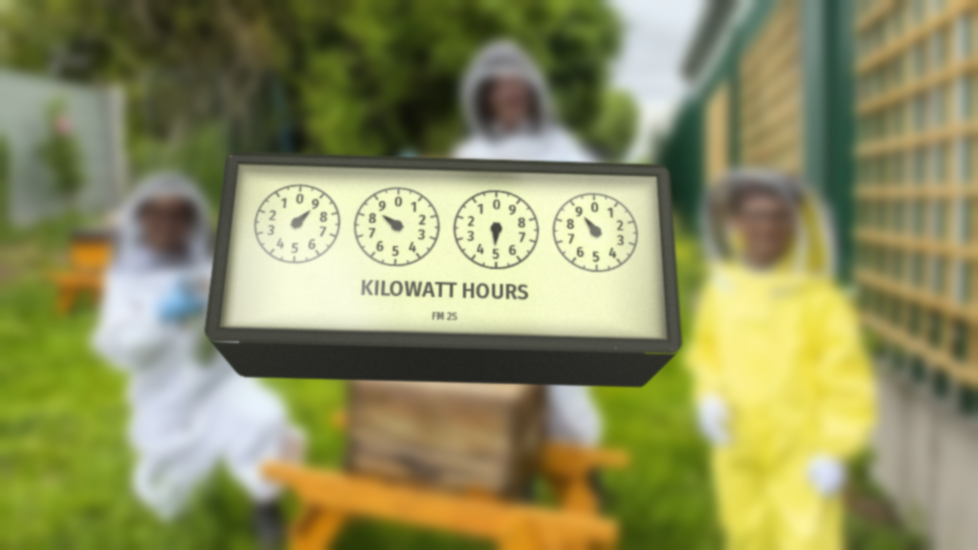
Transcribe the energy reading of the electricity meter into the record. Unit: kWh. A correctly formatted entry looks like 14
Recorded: 8849
